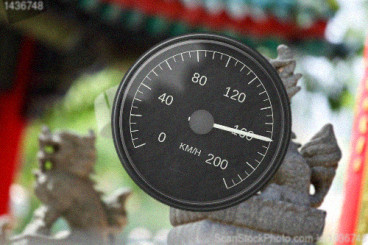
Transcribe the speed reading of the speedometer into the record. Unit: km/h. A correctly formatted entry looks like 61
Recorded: 160
